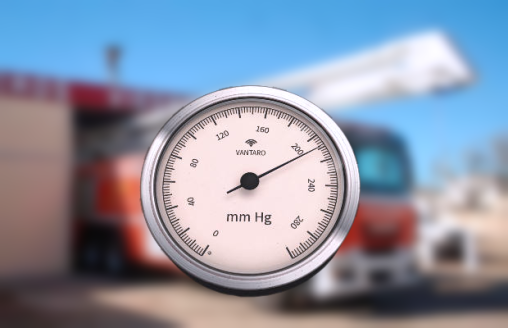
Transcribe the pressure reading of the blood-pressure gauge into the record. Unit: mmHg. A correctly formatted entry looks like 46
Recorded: 210
